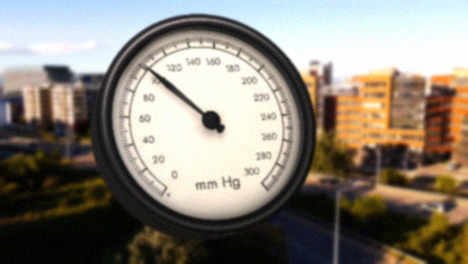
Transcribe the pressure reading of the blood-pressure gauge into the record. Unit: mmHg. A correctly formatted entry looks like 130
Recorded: 100
